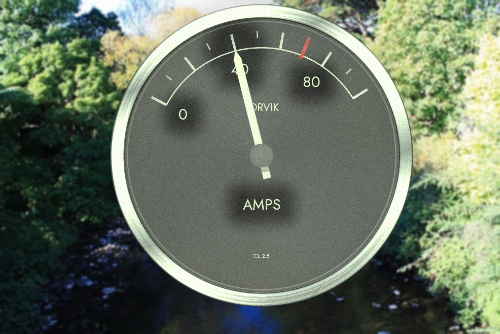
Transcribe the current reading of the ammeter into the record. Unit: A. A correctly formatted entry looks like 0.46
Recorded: 40
